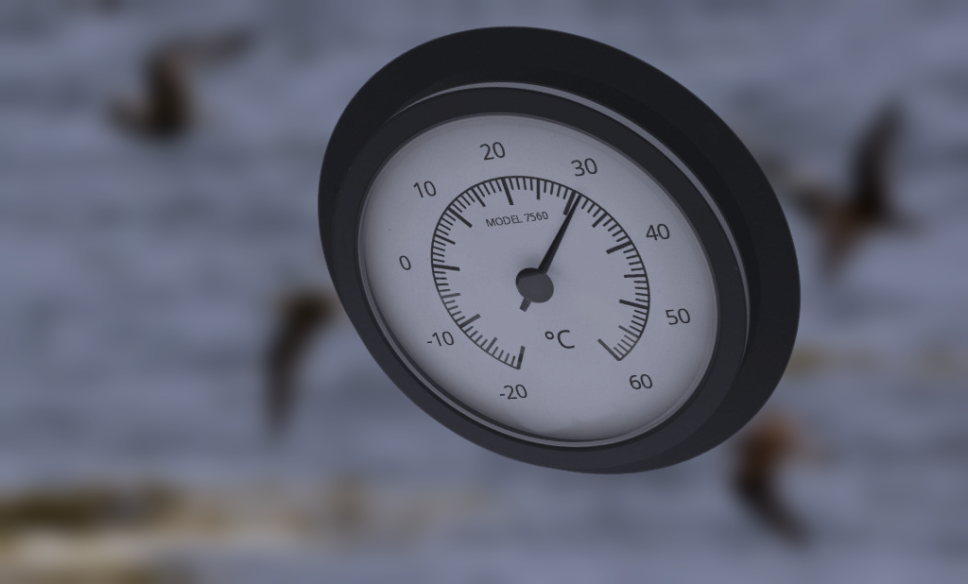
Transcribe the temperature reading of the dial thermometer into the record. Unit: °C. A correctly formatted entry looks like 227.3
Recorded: 31
